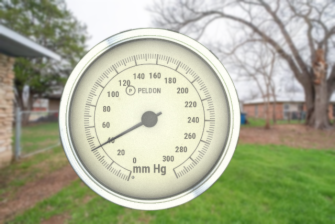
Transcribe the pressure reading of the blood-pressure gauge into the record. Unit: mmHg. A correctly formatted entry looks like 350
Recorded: 40
